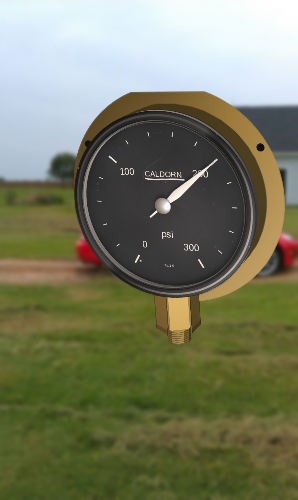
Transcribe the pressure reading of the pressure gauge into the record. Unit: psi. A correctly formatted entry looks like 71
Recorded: 200
